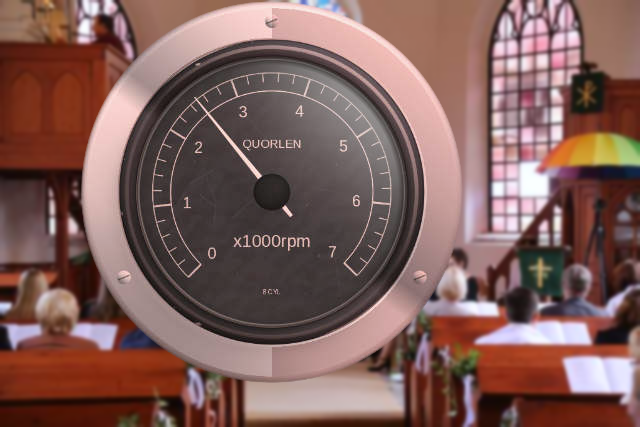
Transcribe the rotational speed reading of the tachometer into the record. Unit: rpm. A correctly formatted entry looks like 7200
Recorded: 2500
